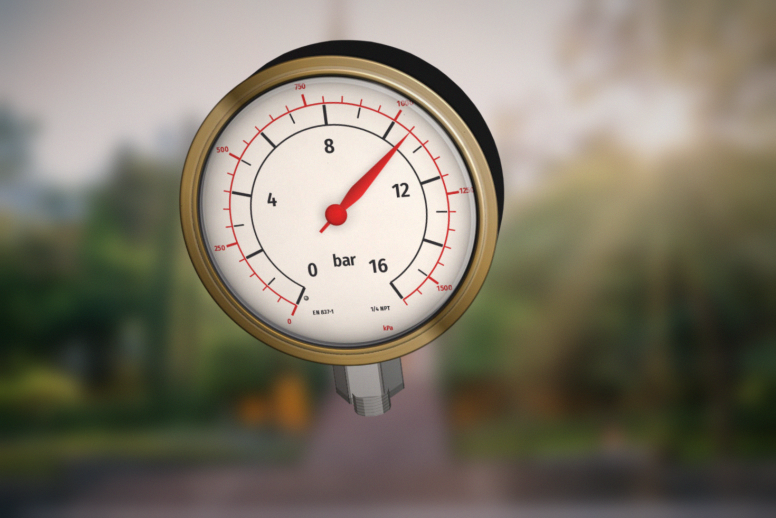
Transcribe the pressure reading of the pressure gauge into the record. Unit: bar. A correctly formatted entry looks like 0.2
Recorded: 10.5
